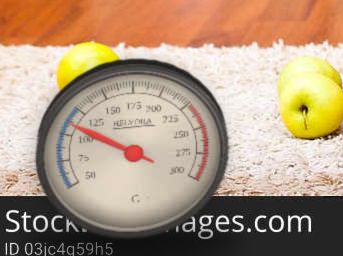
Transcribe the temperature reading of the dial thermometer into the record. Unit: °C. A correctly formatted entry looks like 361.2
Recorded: 112.5
